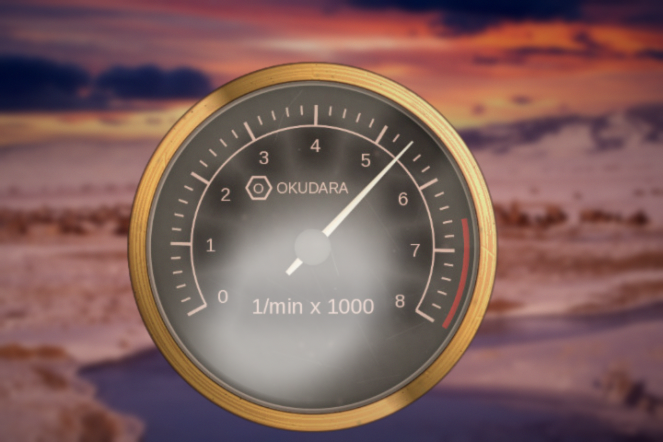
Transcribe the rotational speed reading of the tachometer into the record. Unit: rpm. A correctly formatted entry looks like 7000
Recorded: 5400
